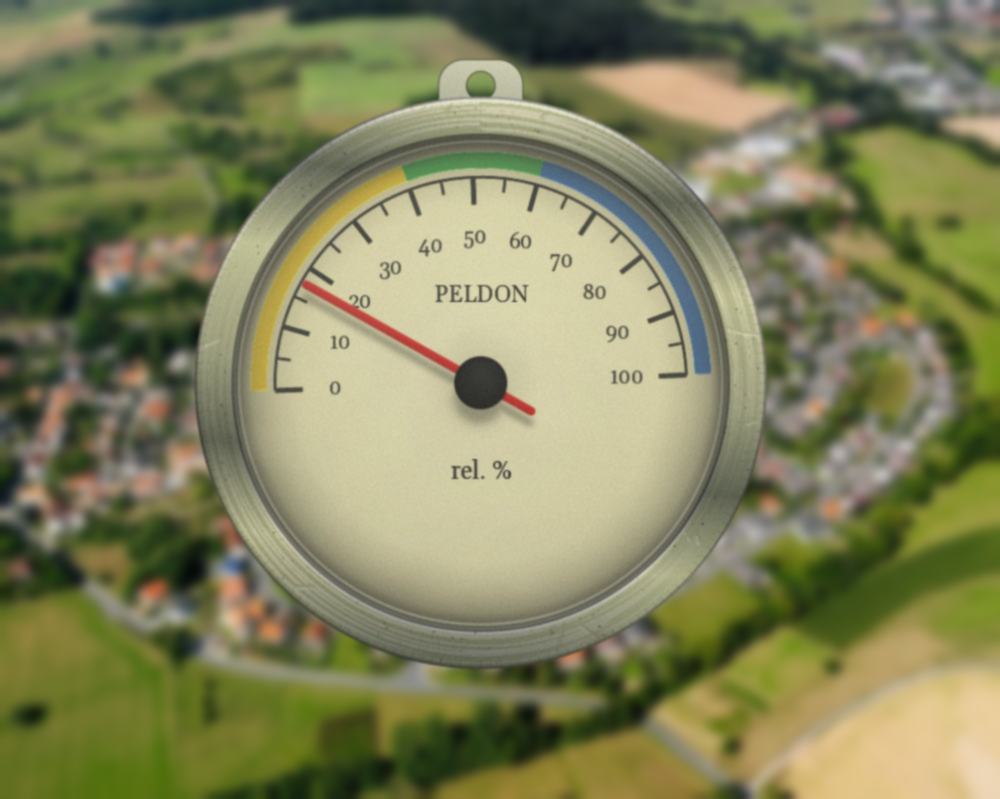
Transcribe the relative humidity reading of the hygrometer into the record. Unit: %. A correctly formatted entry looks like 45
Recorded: 17.5
